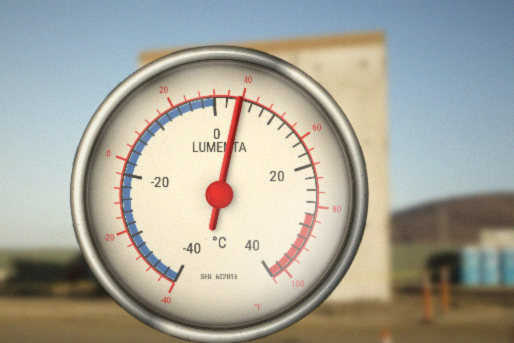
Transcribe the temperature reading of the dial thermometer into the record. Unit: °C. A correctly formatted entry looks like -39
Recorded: 4
